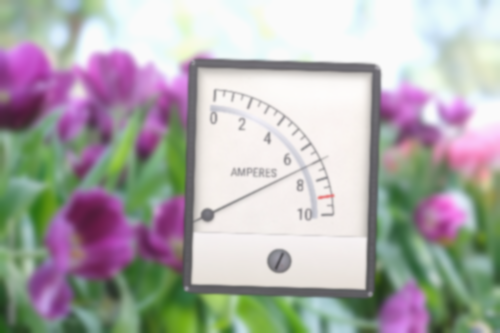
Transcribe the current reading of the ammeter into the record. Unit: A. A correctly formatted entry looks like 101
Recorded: 7
